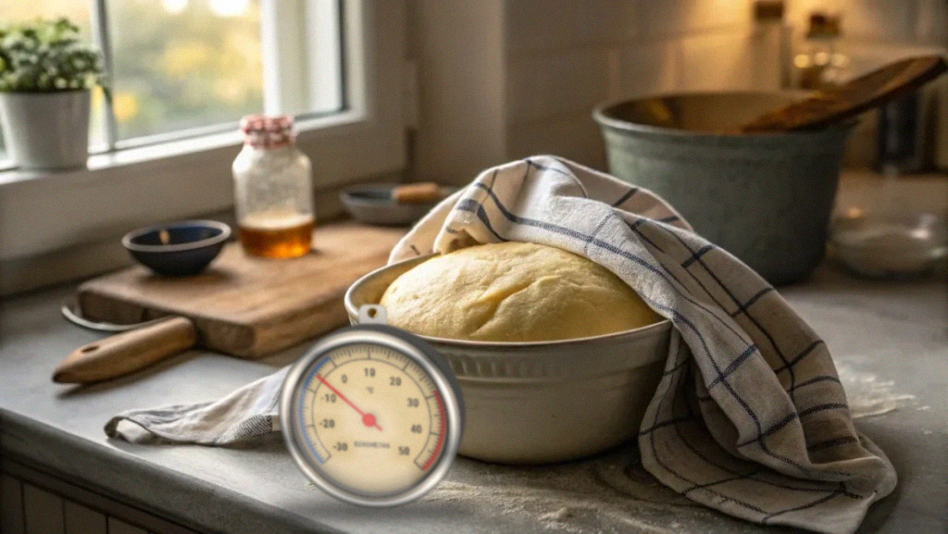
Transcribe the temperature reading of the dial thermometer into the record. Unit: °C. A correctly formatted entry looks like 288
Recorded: -5
